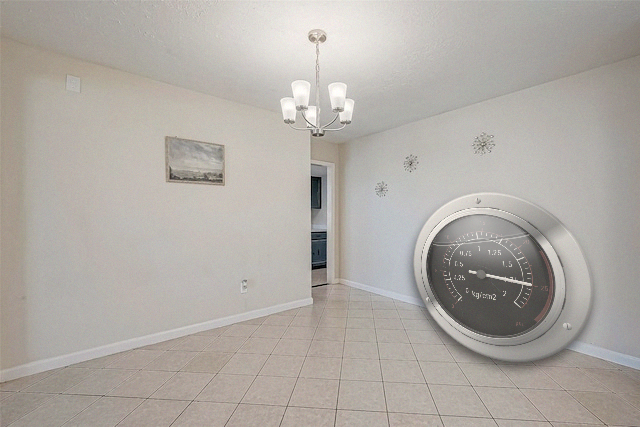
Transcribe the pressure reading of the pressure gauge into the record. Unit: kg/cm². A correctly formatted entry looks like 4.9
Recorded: 1.75
